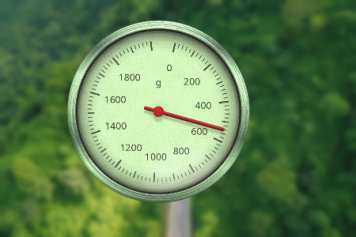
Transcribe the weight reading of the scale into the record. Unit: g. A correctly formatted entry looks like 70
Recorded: 540
